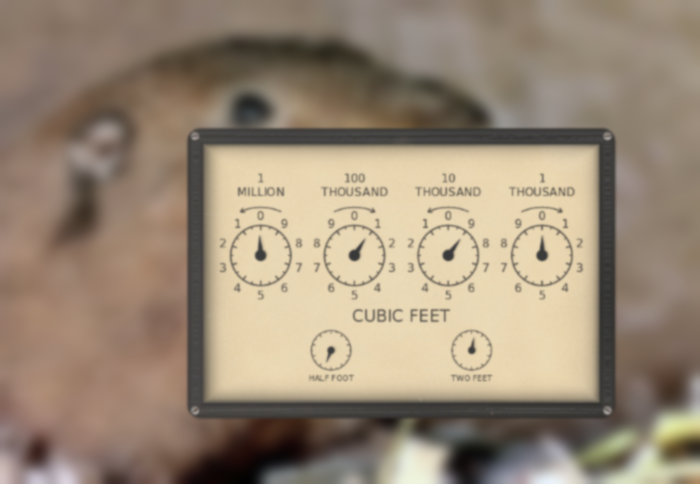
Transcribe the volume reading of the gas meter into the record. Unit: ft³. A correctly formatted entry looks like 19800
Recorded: 9000
